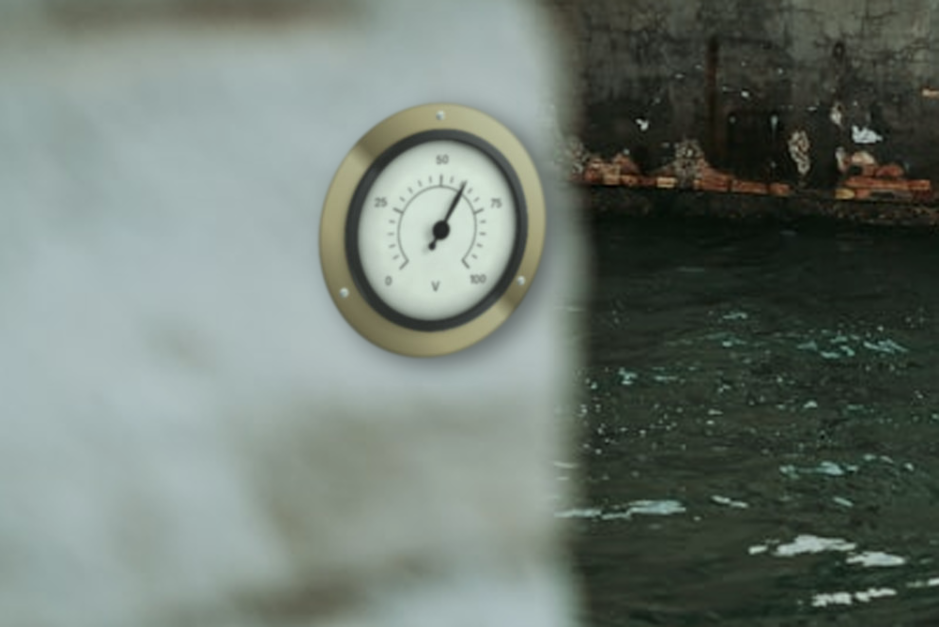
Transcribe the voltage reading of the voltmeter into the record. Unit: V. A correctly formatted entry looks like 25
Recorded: 60
